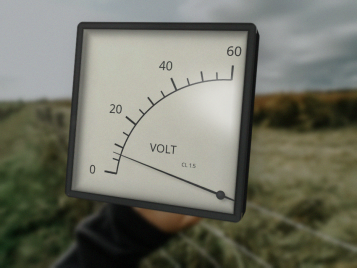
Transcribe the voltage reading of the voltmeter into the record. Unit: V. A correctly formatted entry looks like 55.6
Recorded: 7.5
